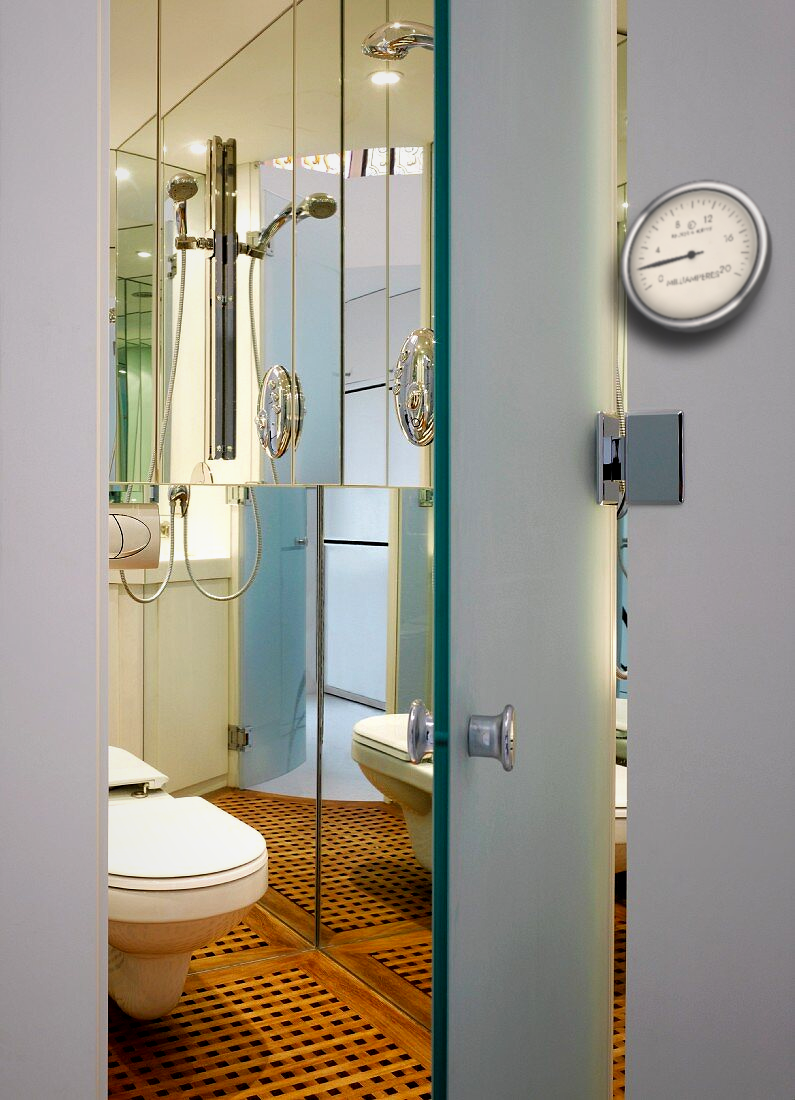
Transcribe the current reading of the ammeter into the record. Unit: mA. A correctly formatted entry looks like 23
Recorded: 2
